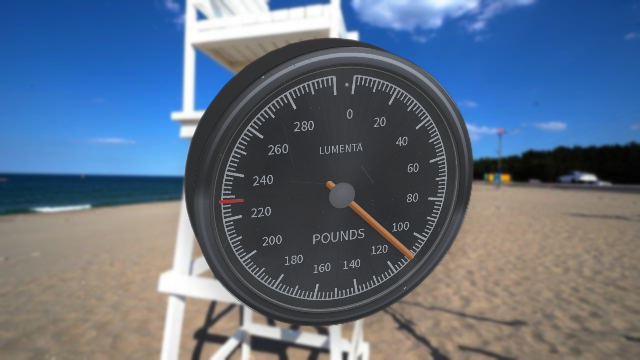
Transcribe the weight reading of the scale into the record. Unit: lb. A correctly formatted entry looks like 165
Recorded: 110
